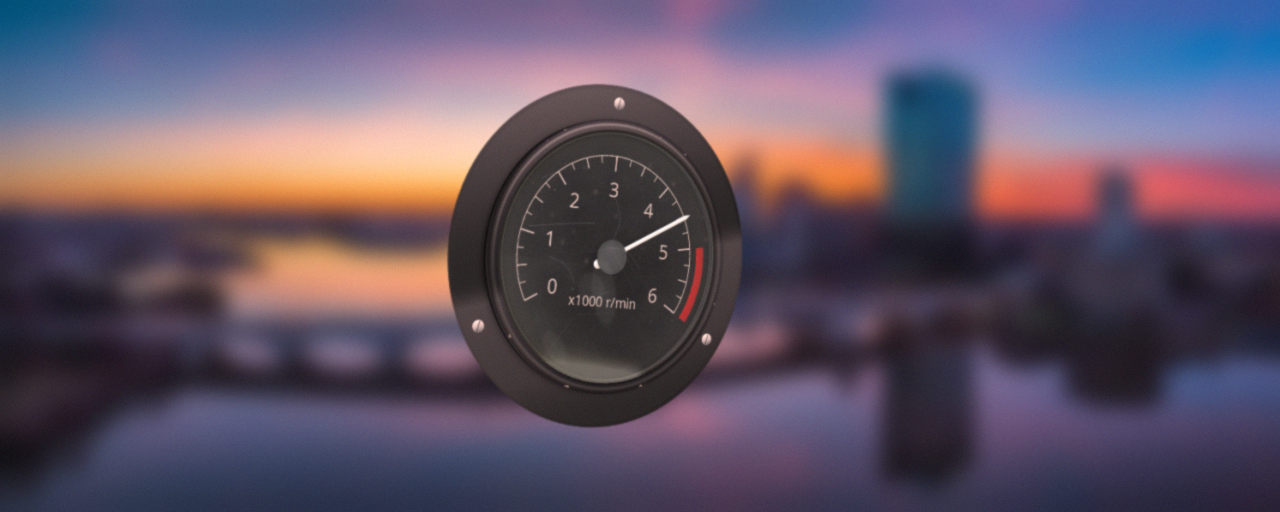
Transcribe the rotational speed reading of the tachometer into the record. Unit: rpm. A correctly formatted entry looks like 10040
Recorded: 4500
